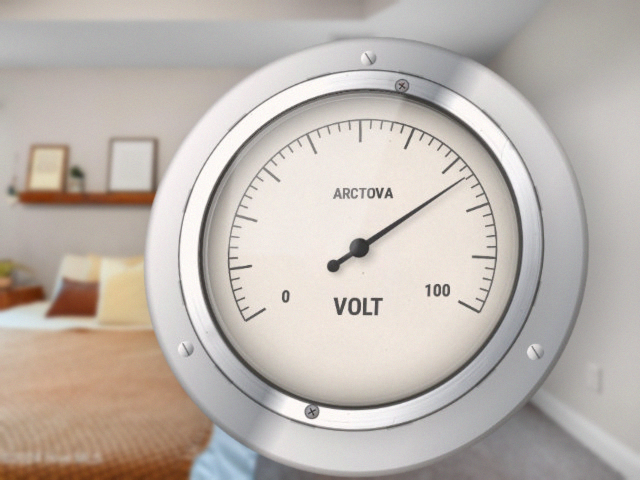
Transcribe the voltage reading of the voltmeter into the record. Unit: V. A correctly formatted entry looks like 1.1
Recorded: 74
